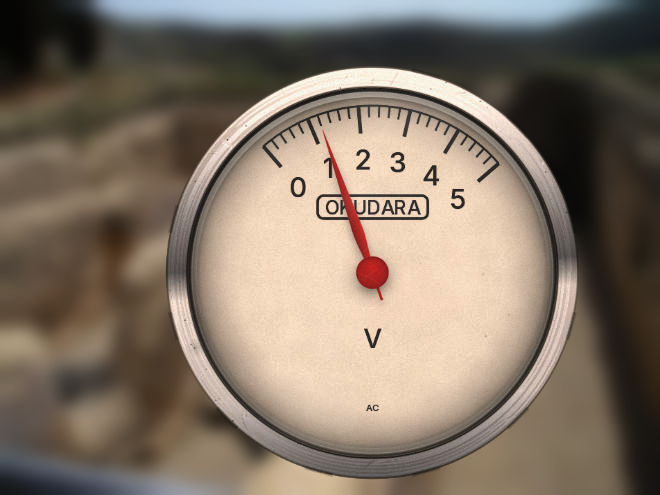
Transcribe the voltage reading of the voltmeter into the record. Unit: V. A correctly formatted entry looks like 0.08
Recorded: 1.2
